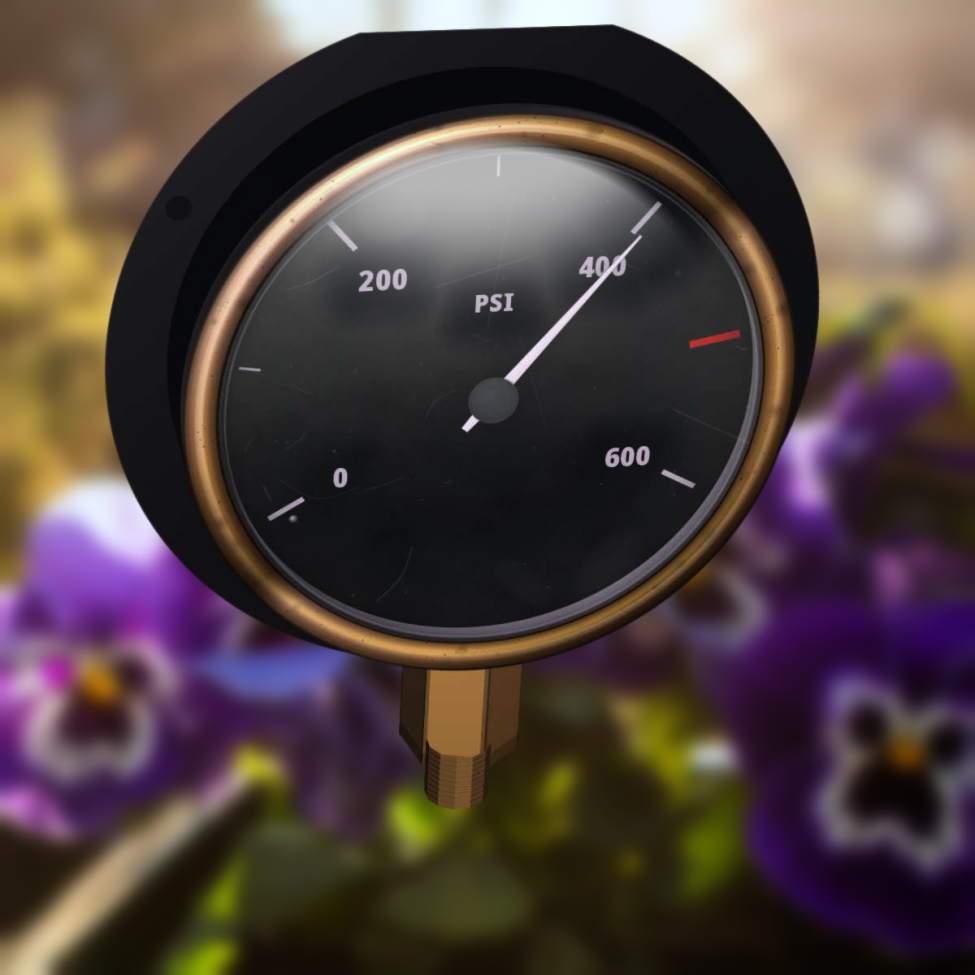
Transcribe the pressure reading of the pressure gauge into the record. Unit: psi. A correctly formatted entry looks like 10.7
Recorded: 400
